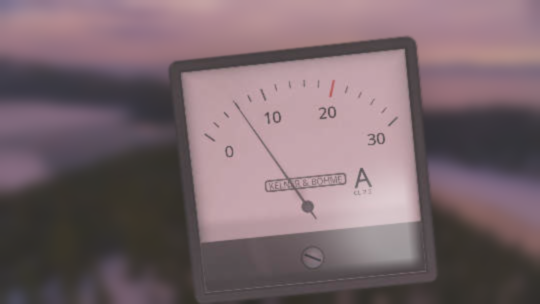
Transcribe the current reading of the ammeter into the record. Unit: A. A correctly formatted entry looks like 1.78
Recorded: 6
